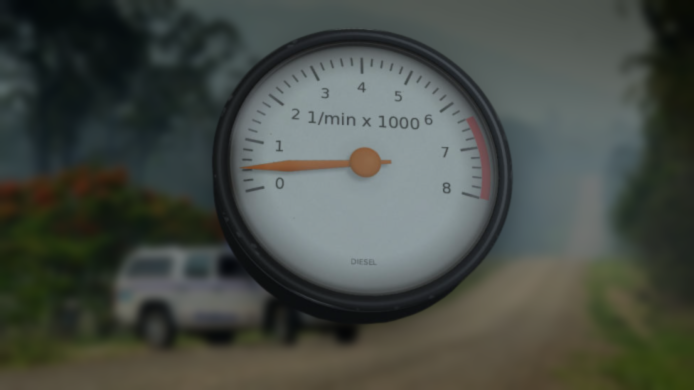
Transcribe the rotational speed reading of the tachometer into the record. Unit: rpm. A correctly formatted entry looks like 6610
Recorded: 400
